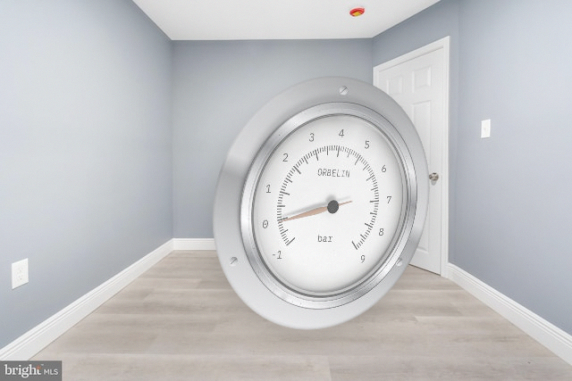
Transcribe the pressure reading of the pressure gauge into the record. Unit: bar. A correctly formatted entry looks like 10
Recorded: 0
